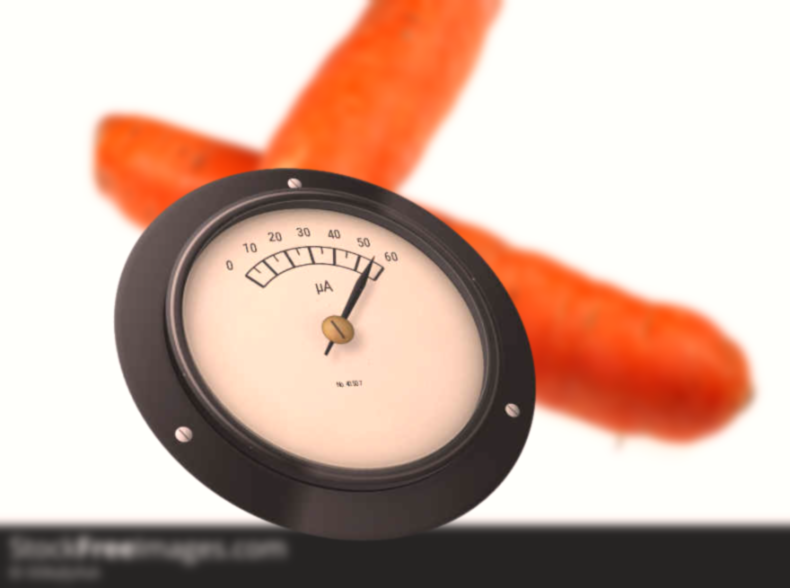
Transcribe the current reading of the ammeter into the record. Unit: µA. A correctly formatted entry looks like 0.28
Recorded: 55
